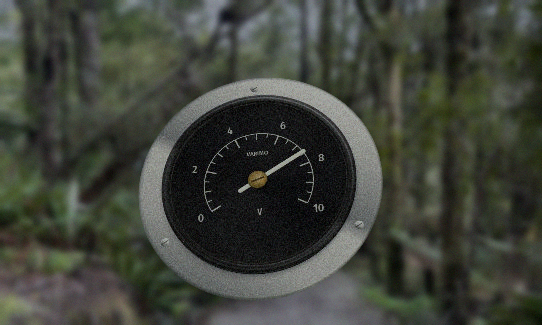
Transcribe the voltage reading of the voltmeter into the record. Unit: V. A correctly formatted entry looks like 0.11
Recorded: 7.5
